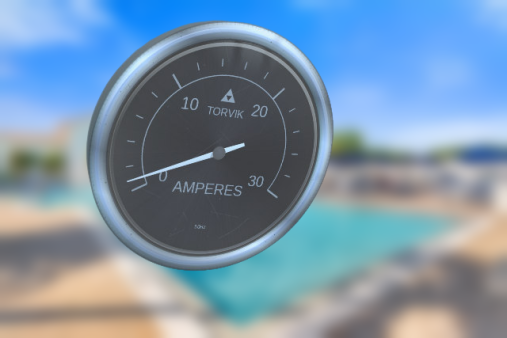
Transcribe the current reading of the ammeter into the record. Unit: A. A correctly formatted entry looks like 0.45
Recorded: 1
